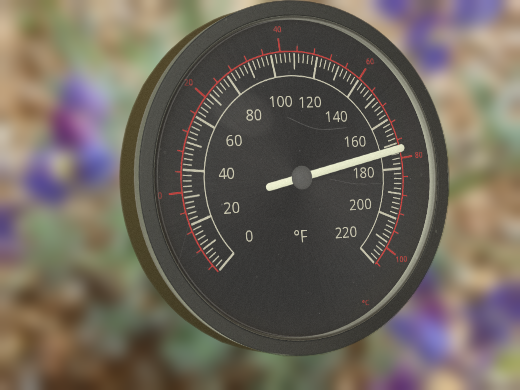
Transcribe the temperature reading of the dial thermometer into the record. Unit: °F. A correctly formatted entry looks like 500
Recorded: 172
